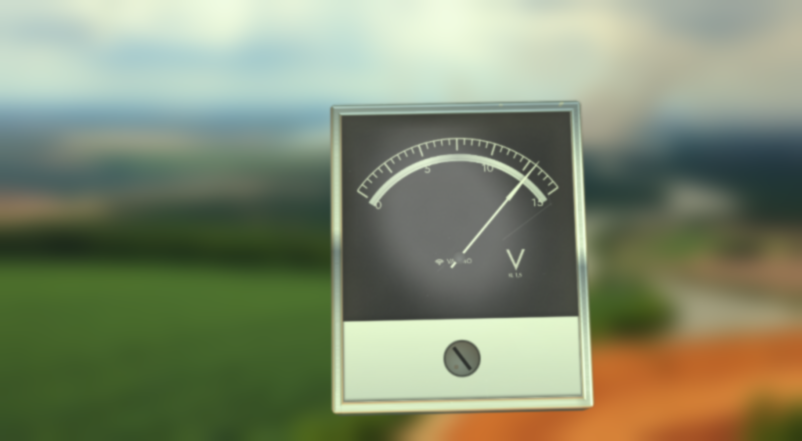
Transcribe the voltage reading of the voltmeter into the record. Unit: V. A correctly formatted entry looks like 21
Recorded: 13
